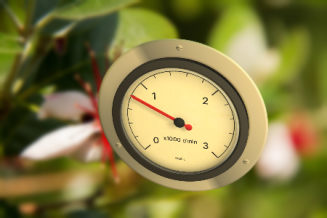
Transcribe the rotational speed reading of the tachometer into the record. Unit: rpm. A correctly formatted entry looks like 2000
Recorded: 800
